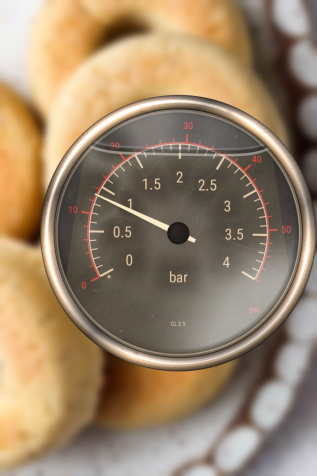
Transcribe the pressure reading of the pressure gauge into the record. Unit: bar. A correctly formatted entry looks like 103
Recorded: 0.9
